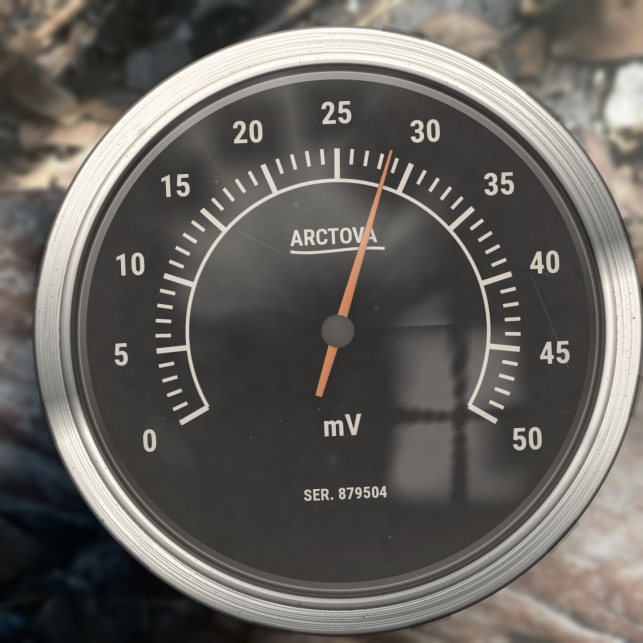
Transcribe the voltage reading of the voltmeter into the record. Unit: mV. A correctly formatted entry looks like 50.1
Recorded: 28.5
